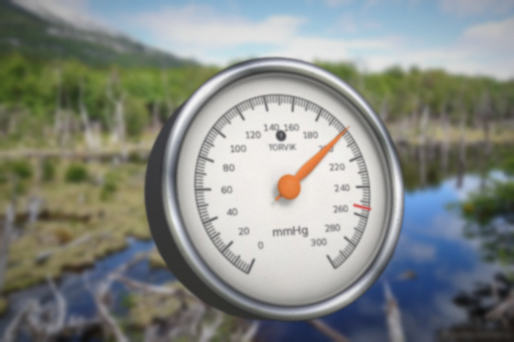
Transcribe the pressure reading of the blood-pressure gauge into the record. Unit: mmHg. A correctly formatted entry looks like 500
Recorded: 200
